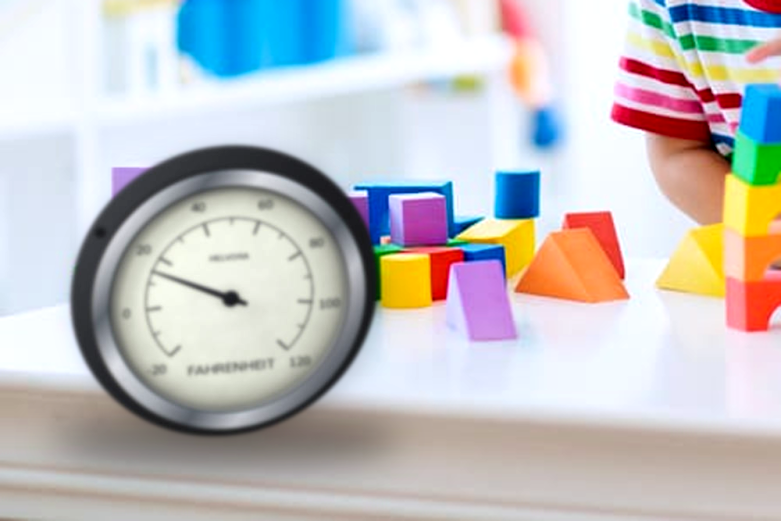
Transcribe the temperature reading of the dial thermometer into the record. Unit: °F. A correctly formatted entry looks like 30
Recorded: 15
